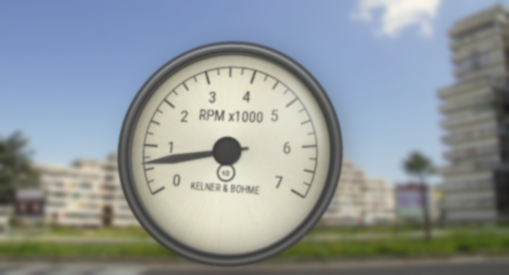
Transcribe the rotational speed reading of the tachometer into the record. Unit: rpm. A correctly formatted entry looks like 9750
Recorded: 625
